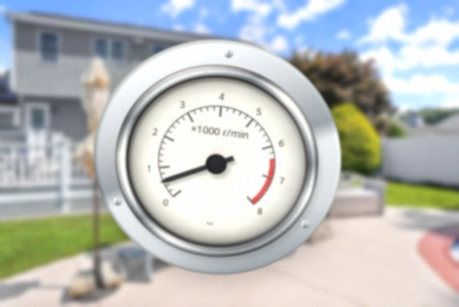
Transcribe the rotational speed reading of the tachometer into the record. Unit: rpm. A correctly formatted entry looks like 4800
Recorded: 600
